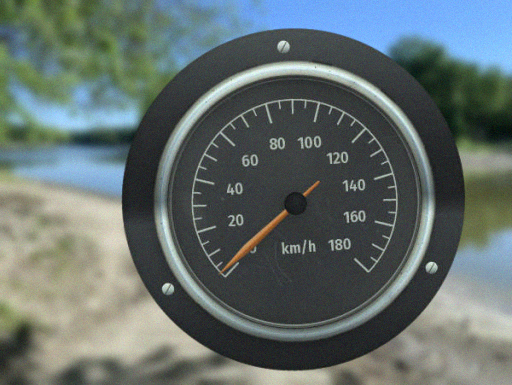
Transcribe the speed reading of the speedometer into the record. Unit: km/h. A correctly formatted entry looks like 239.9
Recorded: 2.5
